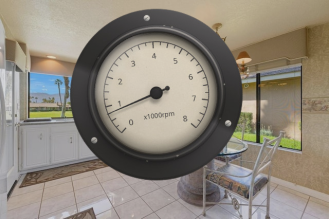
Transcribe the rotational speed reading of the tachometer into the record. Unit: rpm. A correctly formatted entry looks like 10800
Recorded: 750
